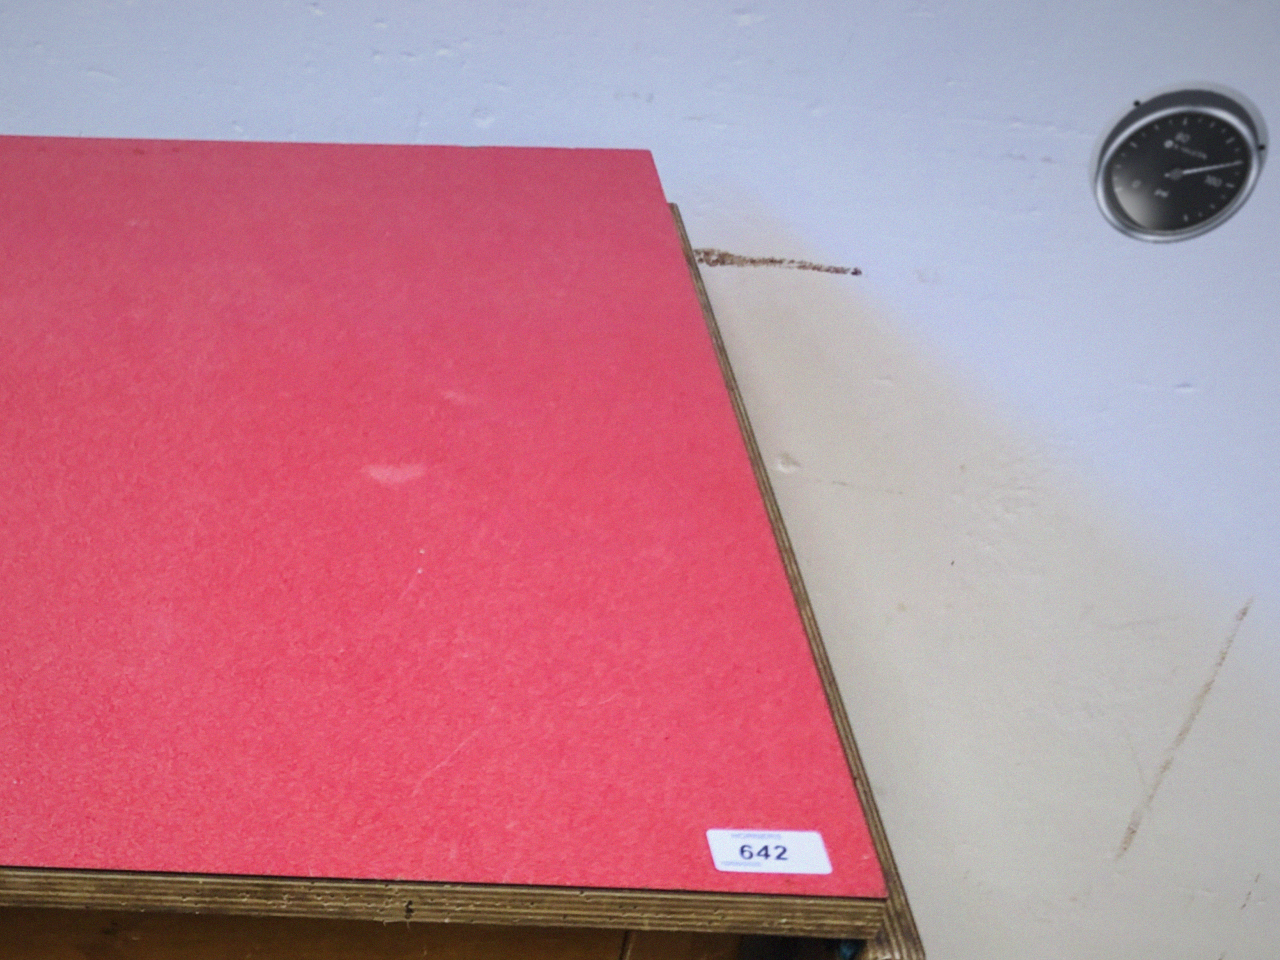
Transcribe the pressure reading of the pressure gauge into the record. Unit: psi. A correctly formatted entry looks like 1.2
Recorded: 140
